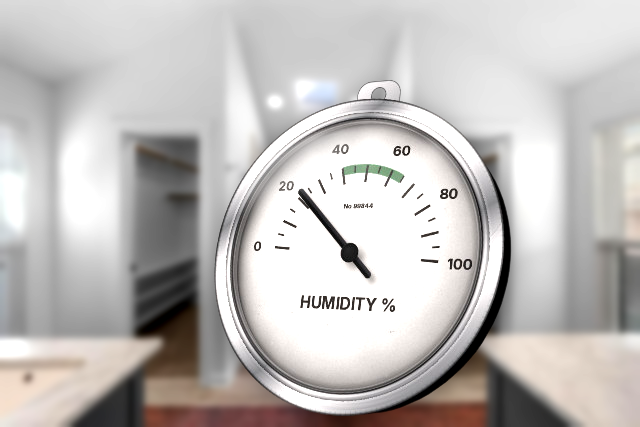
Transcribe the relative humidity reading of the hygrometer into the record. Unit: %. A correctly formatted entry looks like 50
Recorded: 22.5
